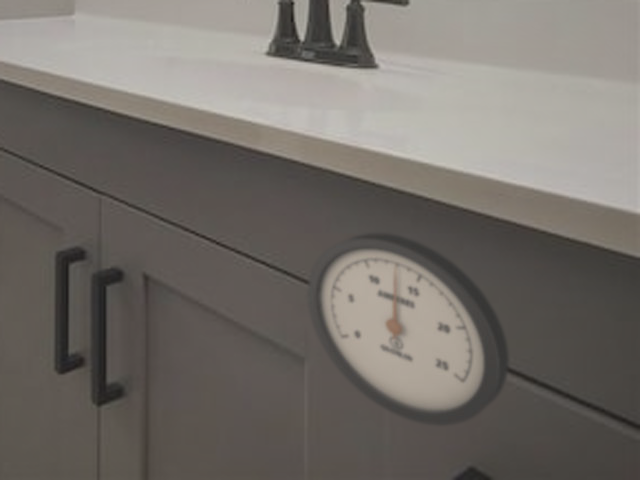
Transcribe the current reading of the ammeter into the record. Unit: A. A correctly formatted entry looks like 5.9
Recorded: 13
